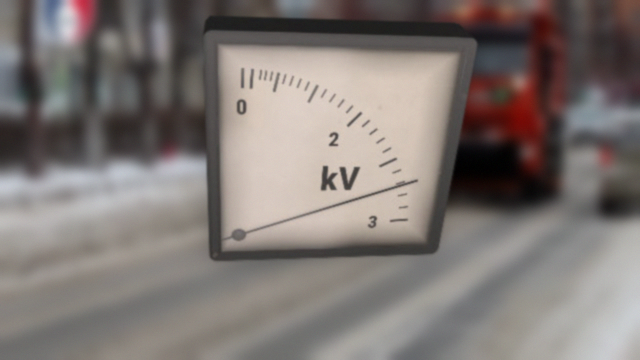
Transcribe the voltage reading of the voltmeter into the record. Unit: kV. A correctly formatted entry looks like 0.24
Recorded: 2.7
